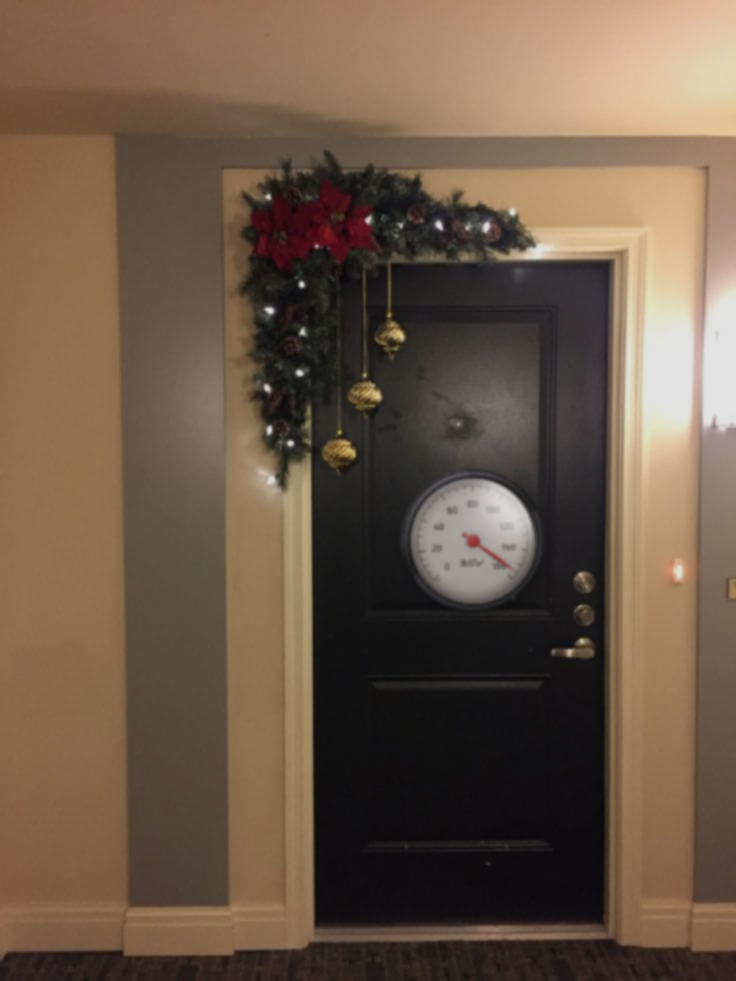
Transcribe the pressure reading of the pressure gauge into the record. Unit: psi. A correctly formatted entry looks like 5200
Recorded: 155
